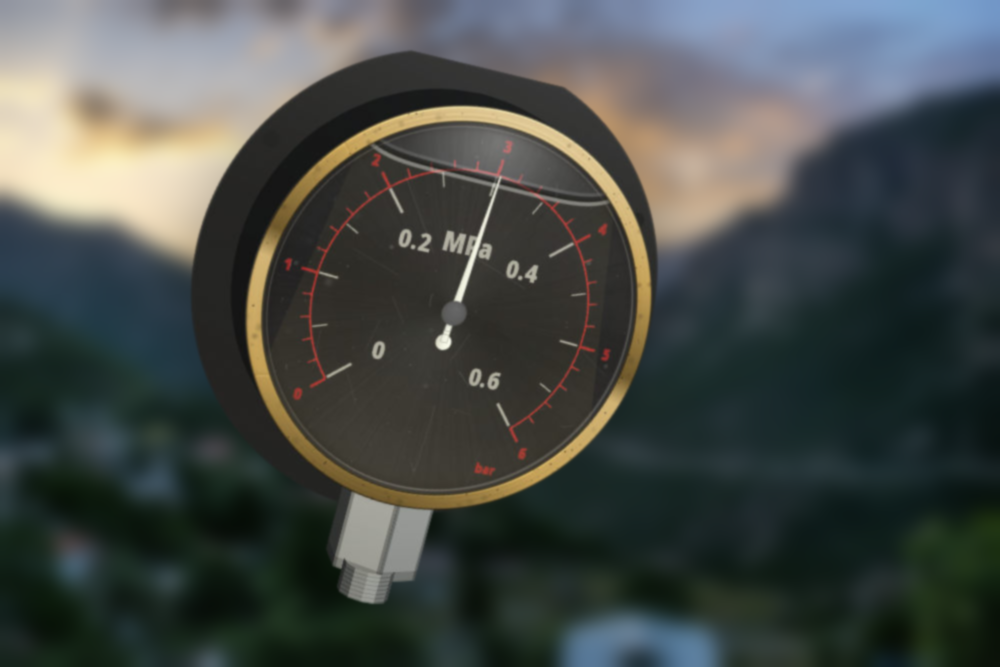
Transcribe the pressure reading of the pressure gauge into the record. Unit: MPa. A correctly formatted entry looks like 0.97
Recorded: 0.3
